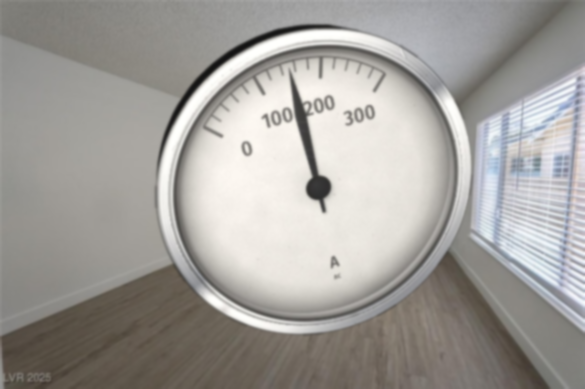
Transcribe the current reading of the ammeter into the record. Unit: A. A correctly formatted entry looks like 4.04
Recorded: 150
